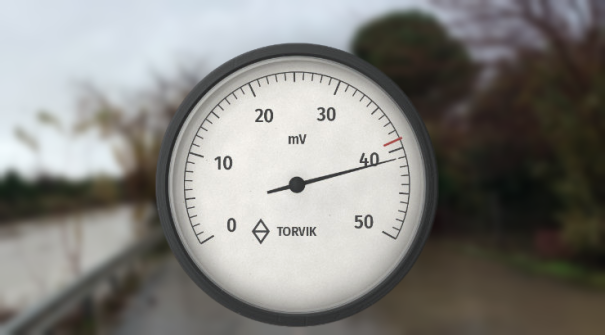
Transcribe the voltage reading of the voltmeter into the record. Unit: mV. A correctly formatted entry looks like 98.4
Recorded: 41
